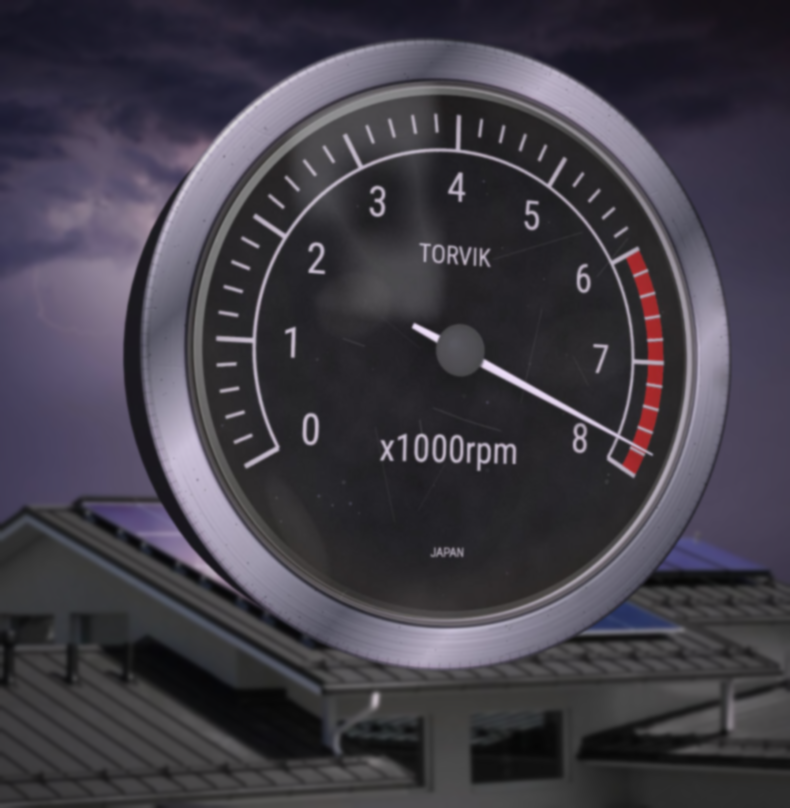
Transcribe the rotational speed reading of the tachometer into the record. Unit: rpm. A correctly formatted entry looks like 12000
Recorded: 7800
